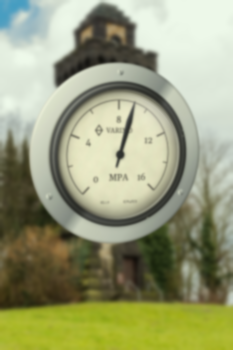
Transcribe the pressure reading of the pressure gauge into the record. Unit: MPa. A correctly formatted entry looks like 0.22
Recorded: 9
